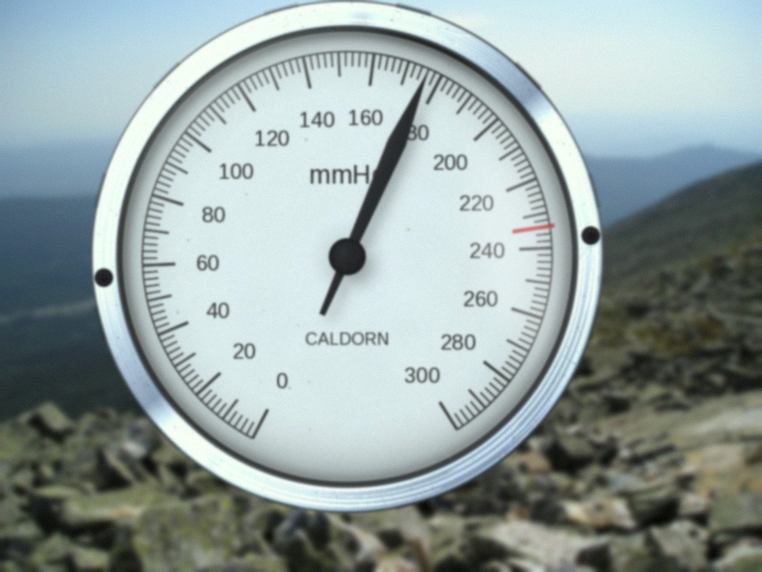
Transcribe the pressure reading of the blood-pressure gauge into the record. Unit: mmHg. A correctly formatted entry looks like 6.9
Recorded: 176
